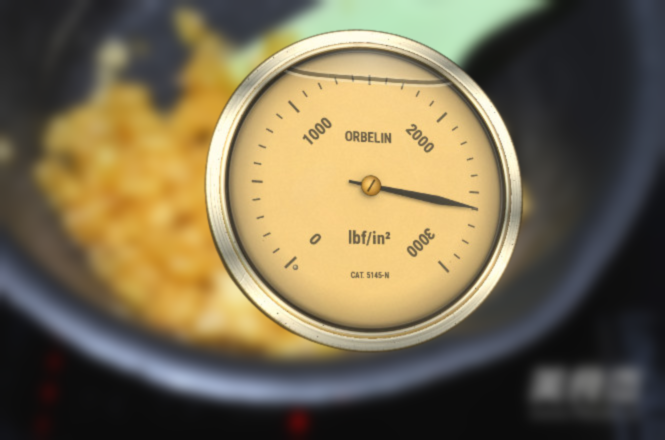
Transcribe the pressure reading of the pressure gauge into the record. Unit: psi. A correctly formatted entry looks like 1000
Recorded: 2600
